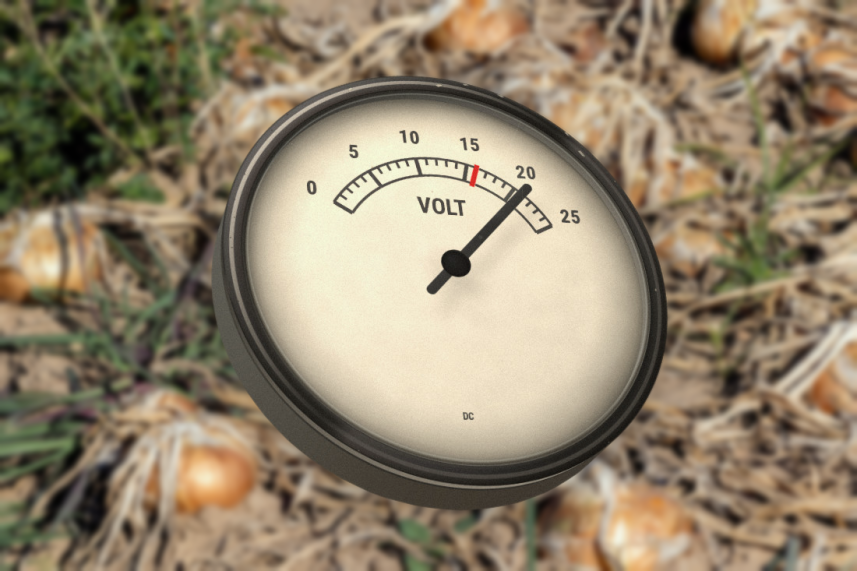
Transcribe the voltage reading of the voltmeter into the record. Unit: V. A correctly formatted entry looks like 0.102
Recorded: 21
